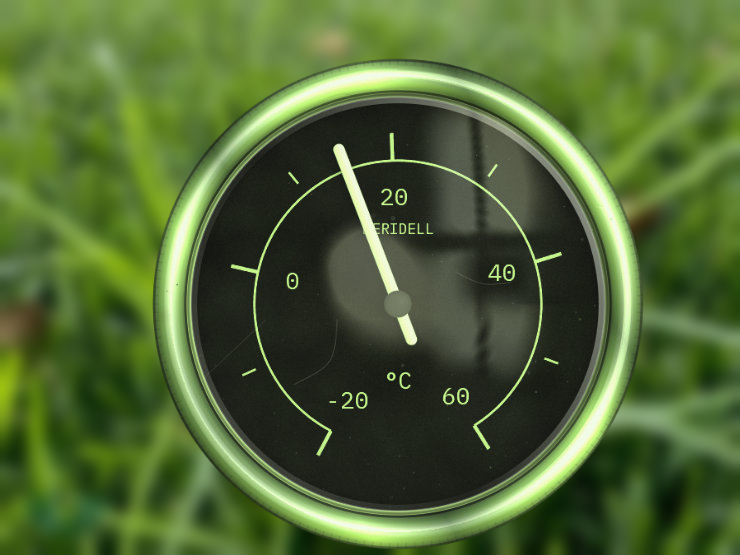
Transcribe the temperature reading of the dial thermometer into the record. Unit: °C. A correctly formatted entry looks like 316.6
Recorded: 15
